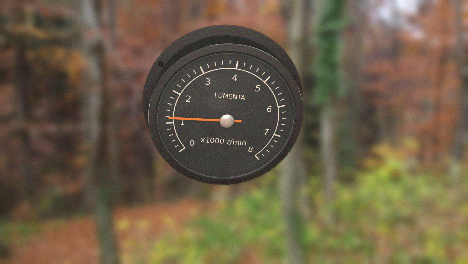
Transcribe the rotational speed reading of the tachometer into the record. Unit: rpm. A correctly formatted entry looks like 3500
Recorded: 1200
